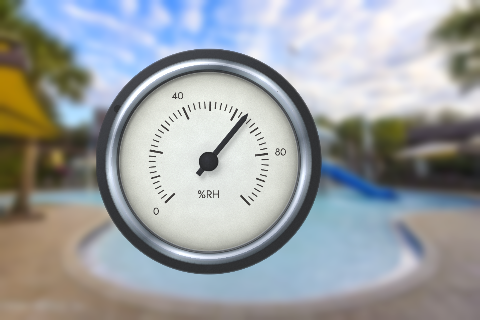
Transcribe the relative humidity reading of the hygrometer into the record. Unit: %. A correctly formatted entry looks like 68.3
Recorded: 64
